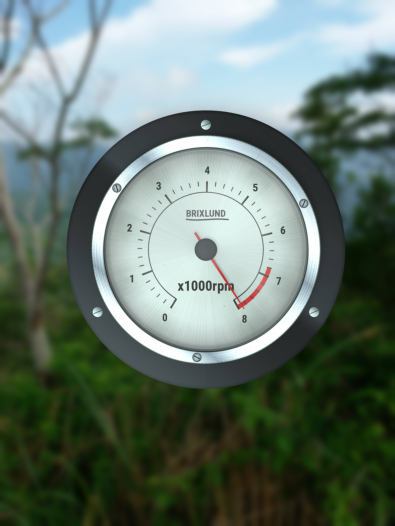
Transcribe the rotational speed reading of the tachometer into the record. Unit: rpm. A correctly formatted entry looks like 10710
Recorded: 7900
